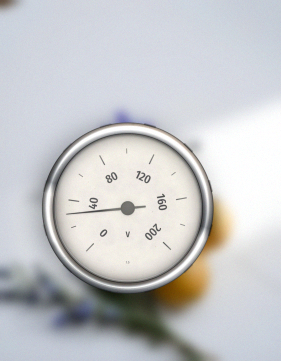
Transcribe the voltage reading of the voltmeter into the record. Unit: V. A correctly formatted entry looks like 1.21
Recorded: 30
